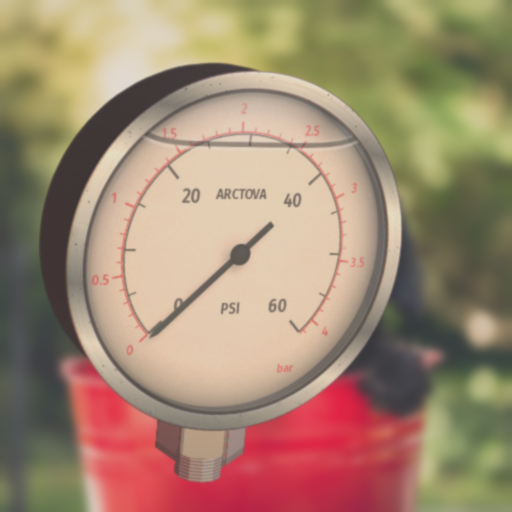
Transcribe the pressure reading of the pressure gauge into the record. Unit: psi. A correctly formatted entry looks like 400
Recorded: 0
